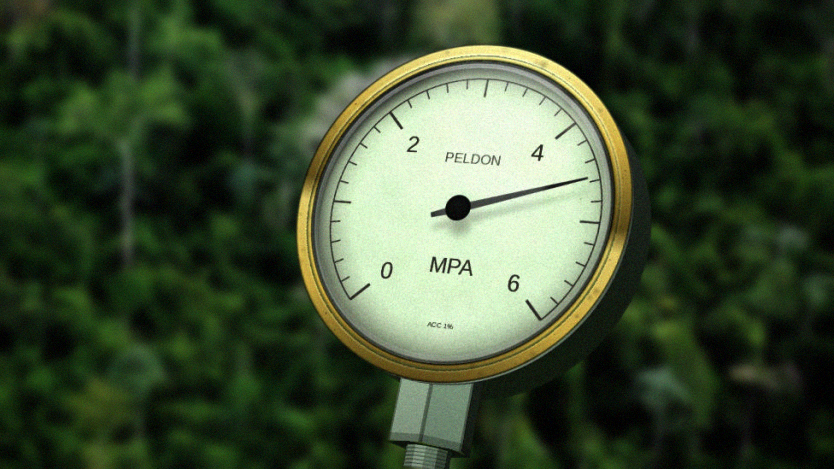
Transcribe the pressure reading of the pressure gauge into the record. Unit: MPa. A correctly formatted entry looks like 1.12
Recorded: 4.6
